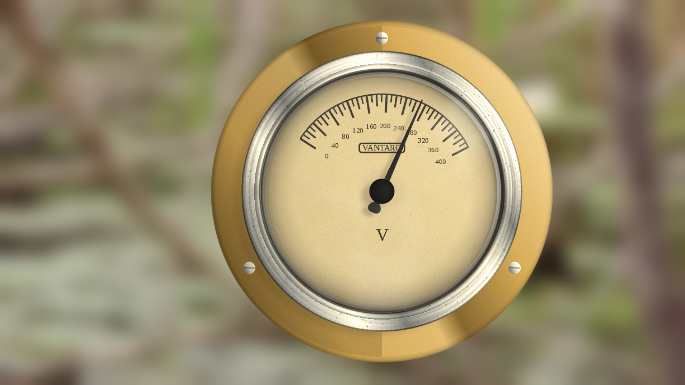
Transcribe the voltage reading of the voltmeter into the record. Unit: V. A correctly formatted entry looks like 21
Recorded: 270
